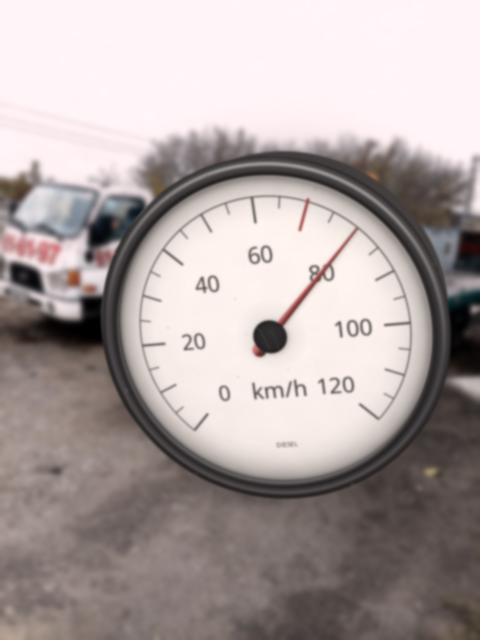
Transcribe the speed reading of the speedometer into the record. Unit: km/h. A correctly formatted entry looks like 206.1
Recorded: 80
